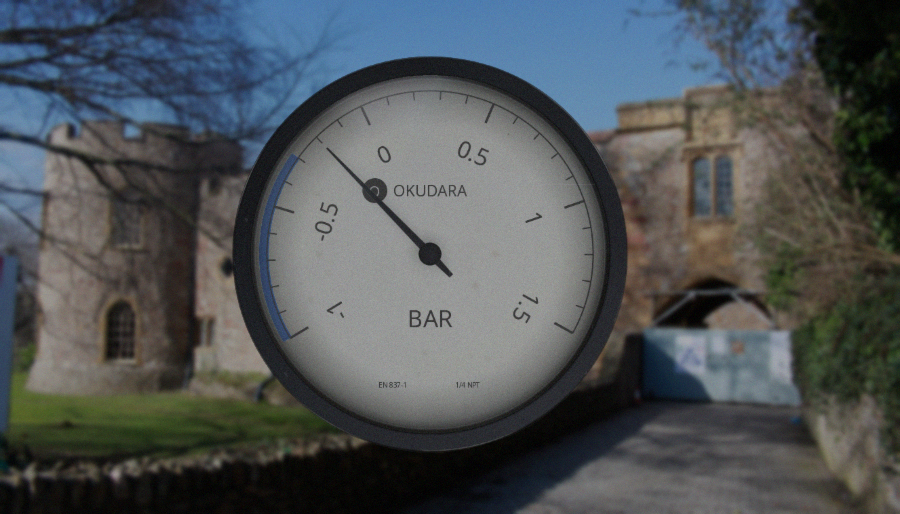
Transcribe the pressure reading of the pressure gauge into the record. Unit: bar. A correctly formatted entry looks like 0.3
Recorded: -0.2
